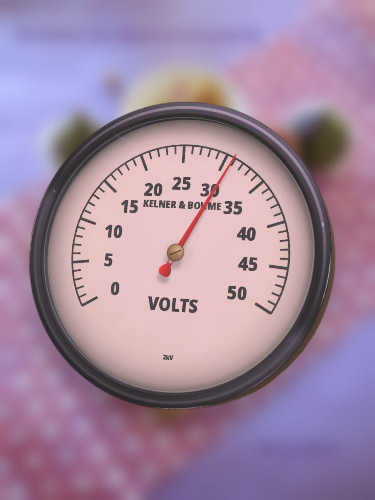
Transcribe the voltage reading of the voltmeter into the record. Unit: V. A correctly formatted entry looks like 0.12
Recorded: 31
